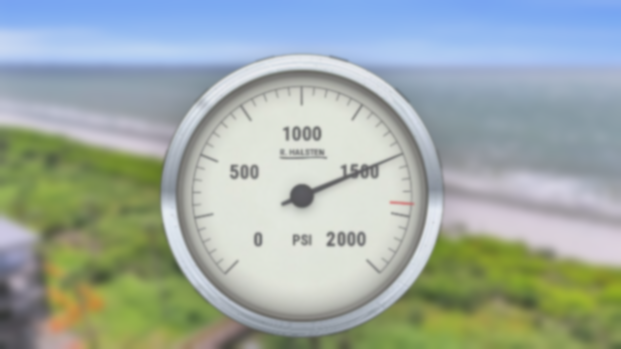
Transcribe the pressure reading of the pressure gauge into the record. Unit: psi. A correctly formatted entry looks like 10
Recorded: 1500
